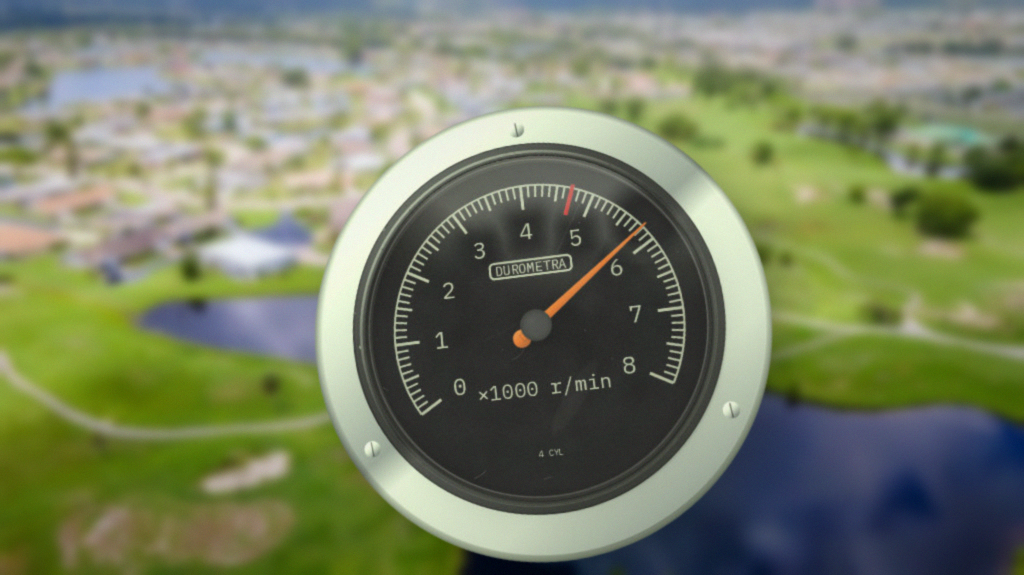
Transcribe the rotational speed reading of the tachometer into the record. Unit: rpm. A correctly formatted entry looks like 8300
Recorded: 5800
